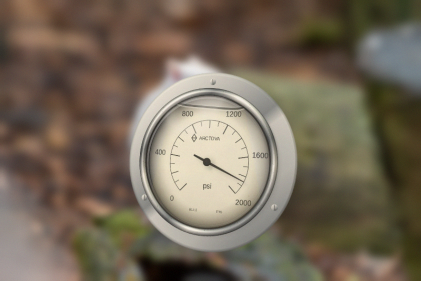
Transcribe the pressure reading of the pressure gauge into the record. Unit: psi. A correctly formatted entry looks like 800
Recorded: 1850
